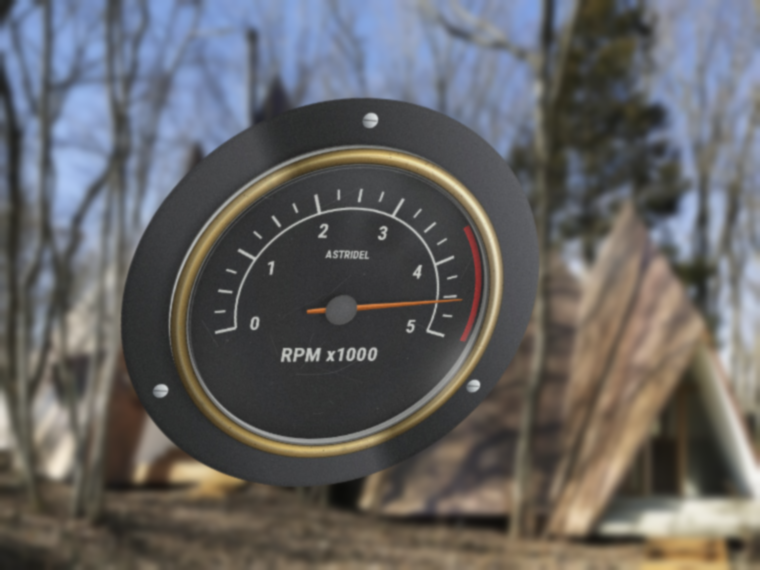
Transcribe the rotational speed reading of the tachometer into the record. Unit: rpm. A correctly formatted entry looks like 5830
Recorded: 4500
